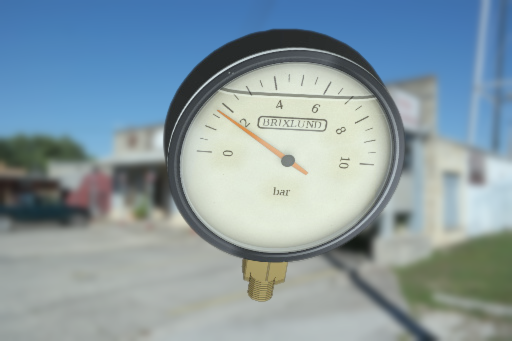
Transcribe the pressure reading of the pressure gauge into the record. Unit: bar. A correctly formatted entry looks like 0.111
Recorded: 1.75
